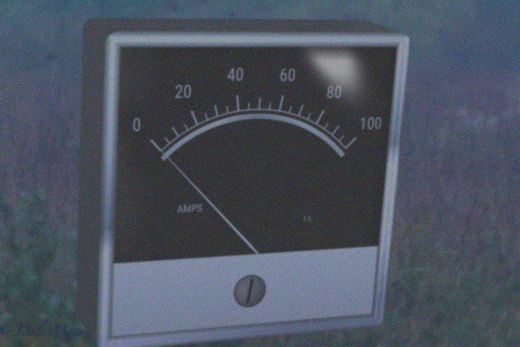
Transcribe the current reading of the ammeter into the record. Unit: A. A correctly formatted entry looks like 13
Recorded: 0
